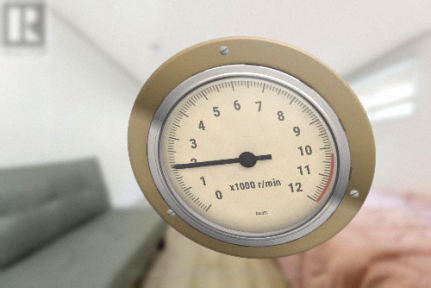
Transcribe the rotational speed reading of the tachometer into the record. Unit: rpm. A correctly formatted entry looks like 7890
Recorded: 2000
